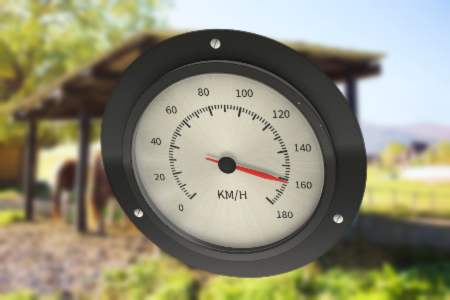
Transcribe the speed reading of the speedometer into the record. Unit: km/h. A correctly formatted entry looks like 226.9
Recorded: 160
